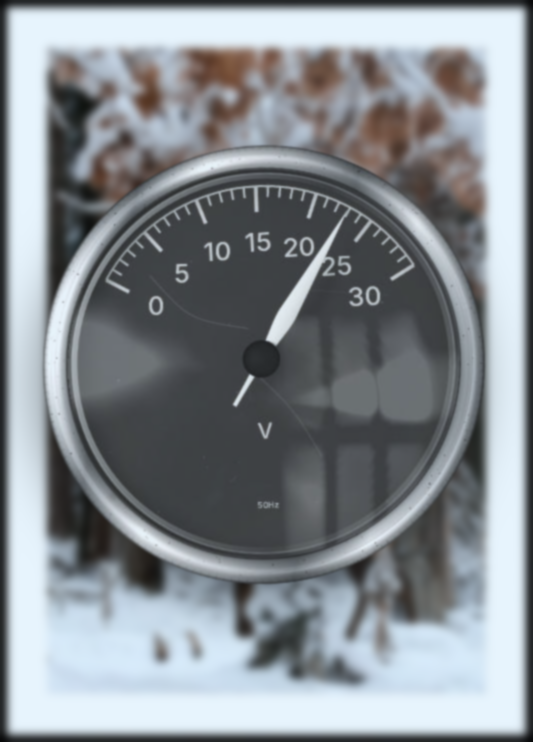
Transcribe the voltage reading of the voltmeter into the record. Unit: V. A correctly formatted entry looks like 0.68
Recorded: 23
